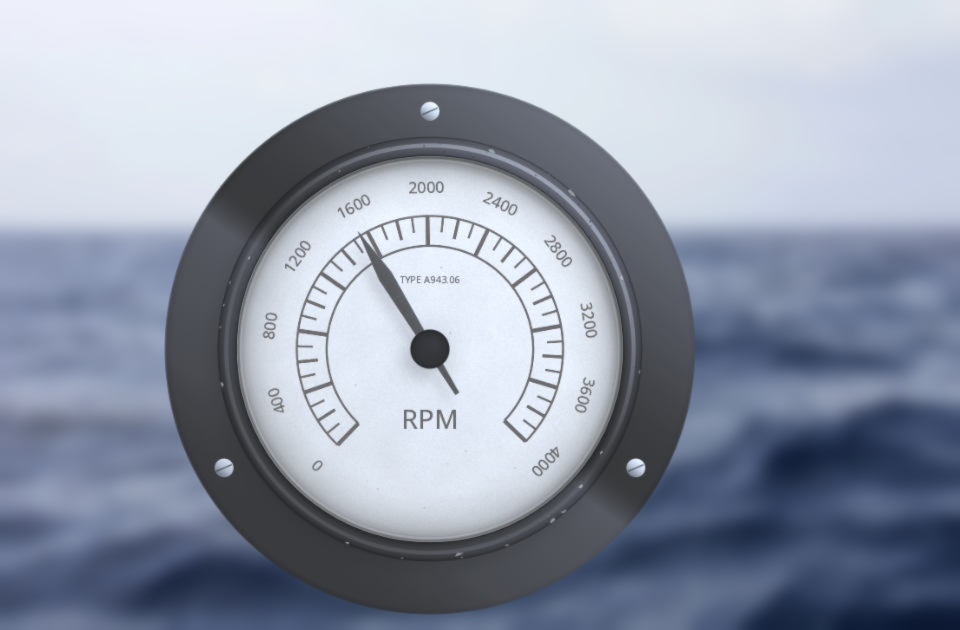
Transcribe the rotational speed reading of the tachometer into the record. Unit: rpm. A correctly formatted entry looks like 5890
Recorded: 1550
